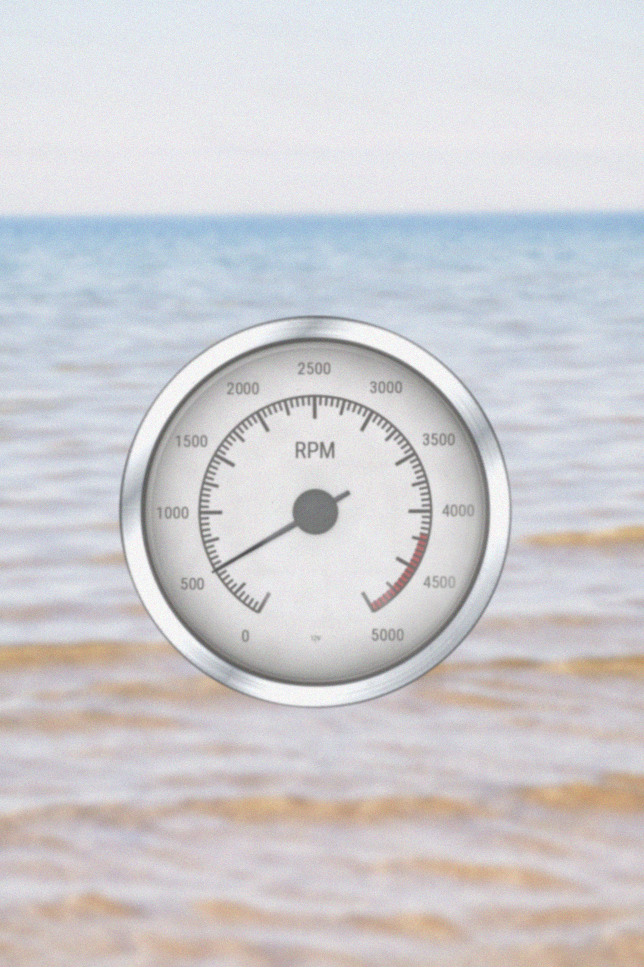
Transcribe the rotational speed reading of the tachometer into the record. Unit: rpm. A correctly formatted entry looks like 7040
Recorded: 500
